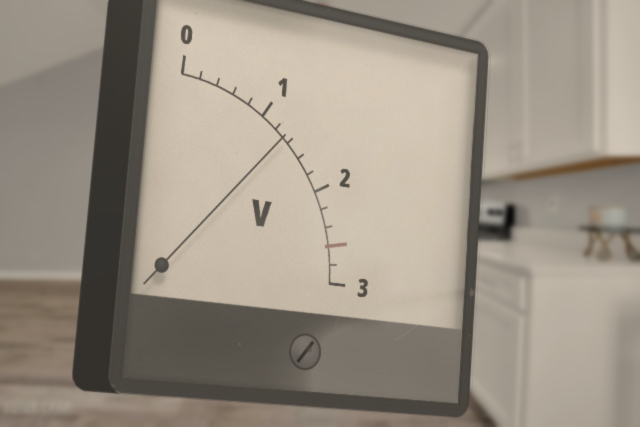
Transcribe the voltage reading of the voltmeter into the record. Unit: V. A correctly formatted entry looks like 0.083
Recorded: 1.3
